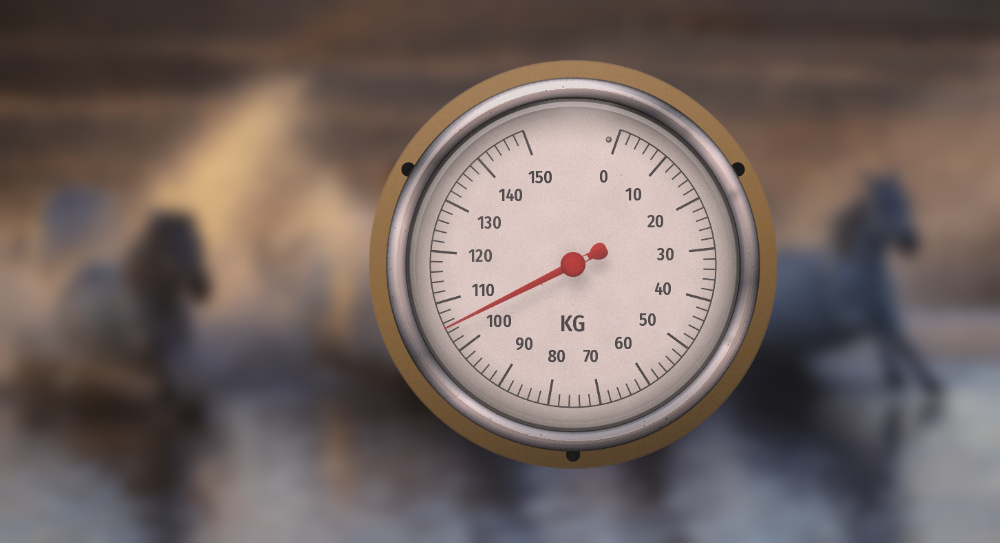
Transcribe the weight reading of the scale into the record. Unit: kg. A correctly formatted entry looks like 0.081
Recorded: 105
